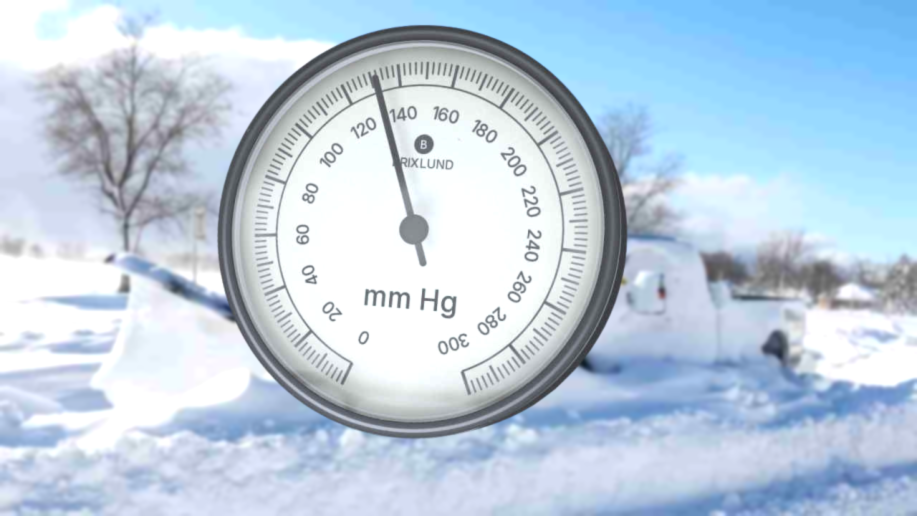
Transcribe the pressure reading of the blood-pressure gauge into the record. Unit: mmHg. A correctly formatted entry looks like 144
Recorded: 132
